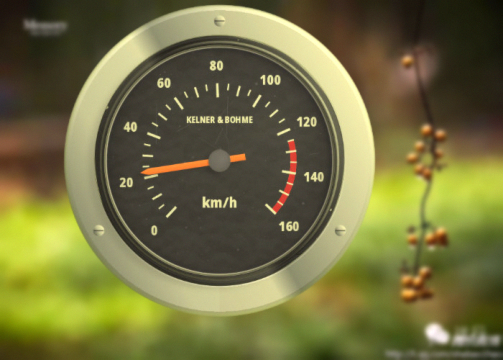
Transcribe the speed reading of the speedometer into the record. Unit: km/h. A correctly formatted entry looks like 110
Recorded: 22.5
